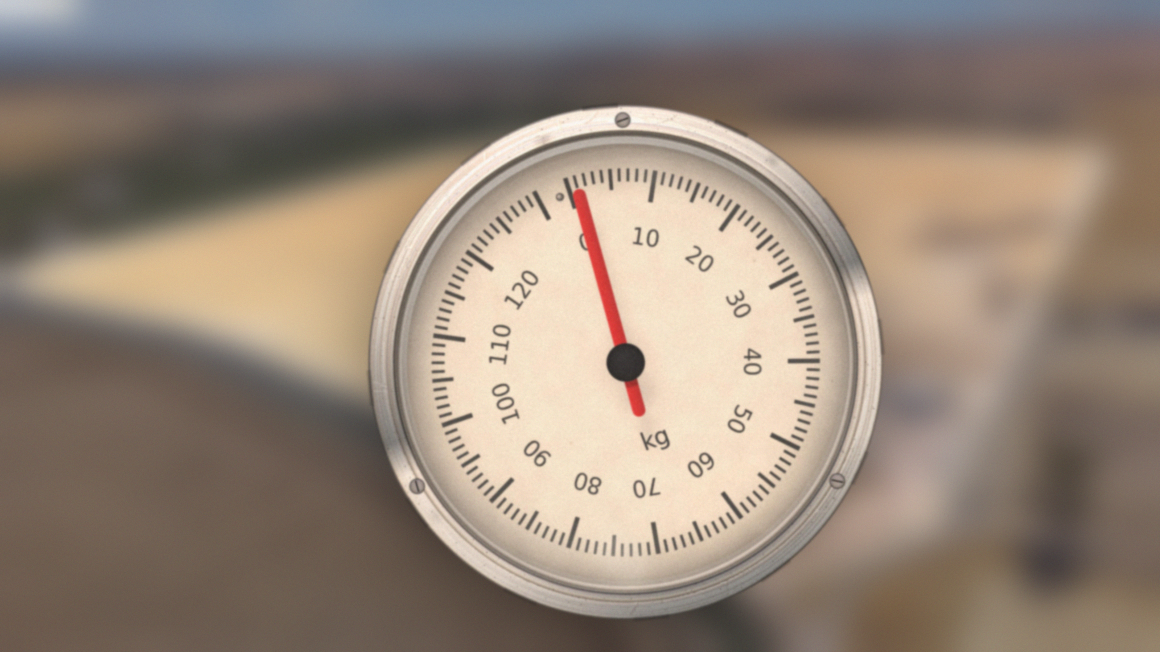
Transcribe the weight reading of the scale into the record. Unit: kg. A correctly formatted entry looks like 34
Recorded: 1
